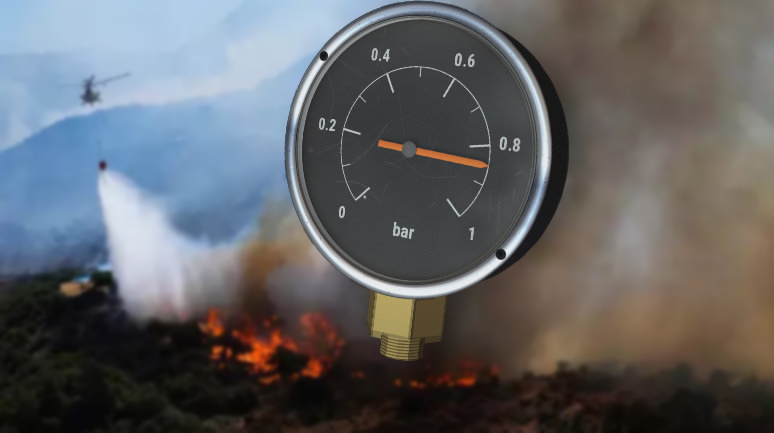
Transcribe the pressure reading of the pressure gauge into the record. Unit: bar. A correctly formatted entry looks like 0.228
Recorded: 0.85
